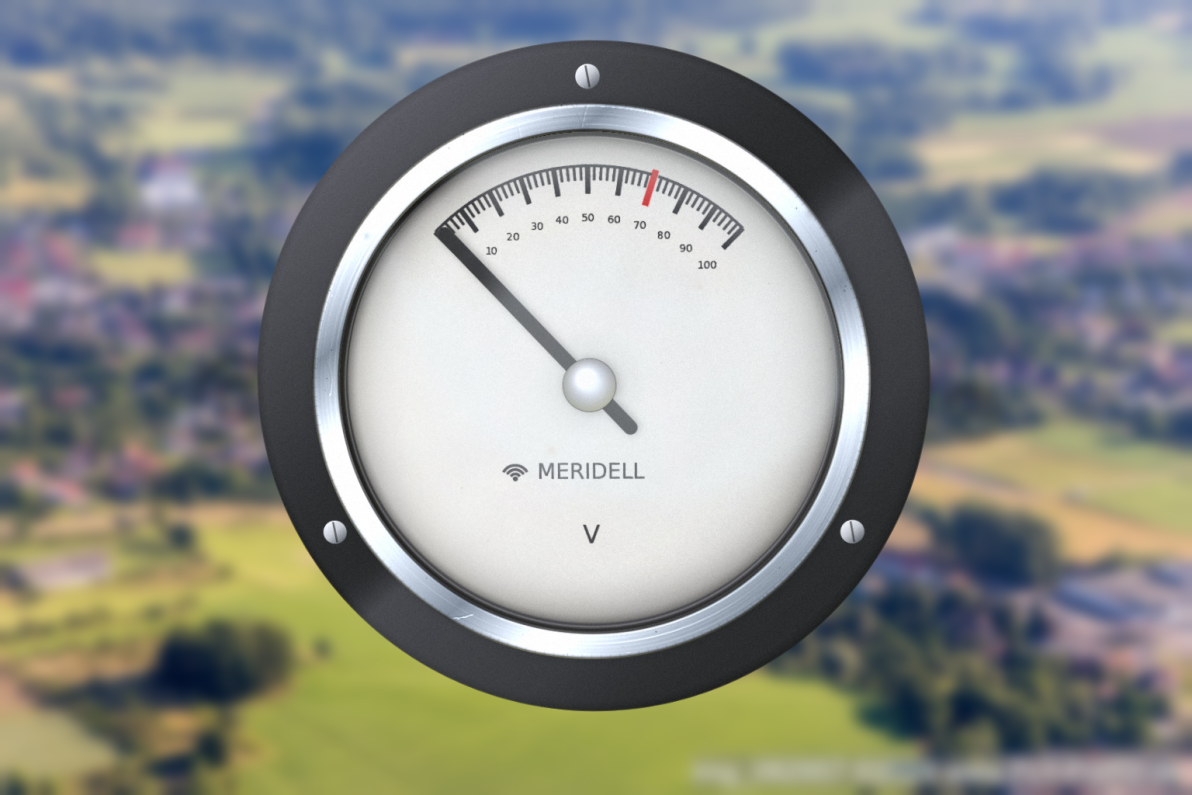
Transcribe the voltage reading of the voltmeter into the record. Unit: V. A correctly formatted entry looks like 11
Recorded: 2
